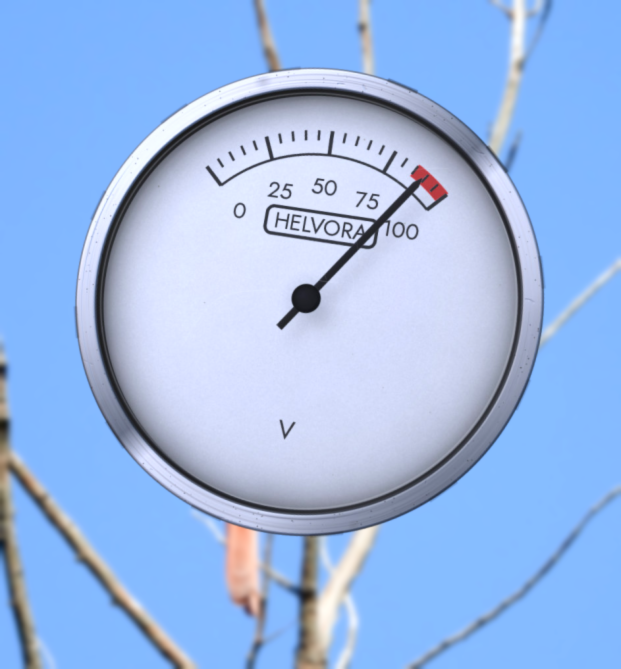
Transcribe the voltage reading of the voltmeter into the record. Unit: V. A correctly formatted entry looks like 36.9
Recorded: 90
